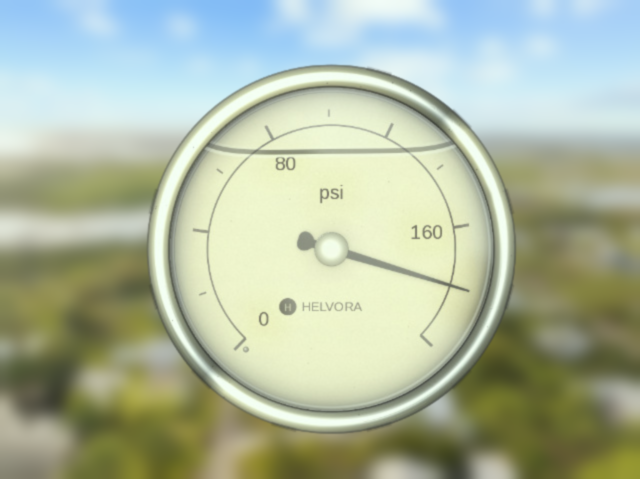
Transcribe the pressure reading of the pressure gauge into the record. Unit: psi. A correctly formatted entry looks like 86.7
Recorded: 180
